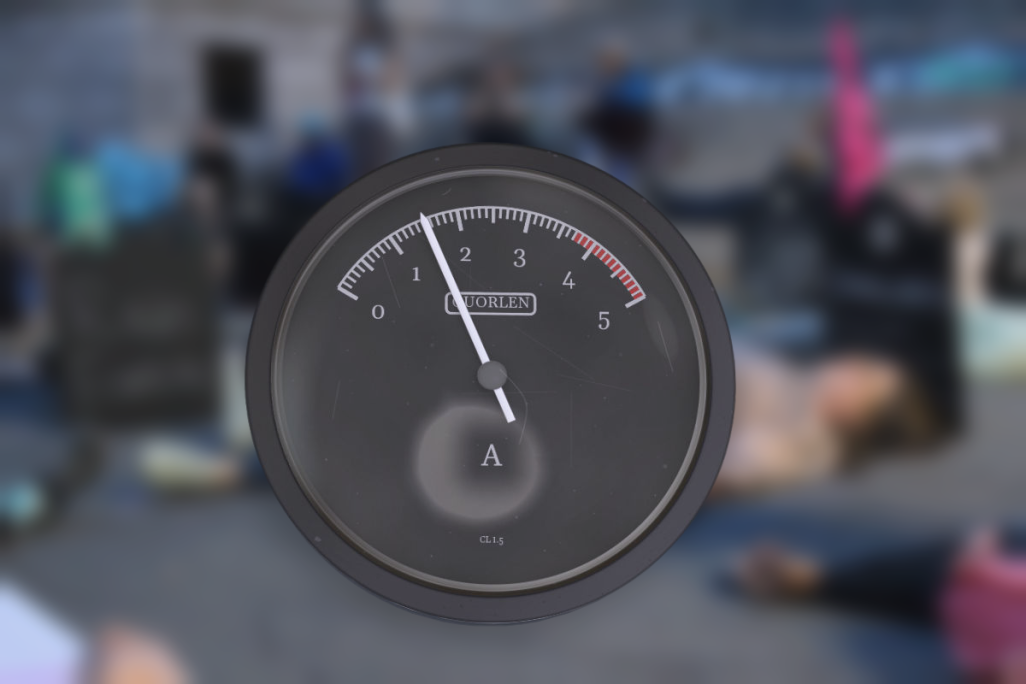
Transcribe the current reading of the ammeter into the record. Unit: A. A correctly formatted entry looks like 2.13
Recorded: 1.5
